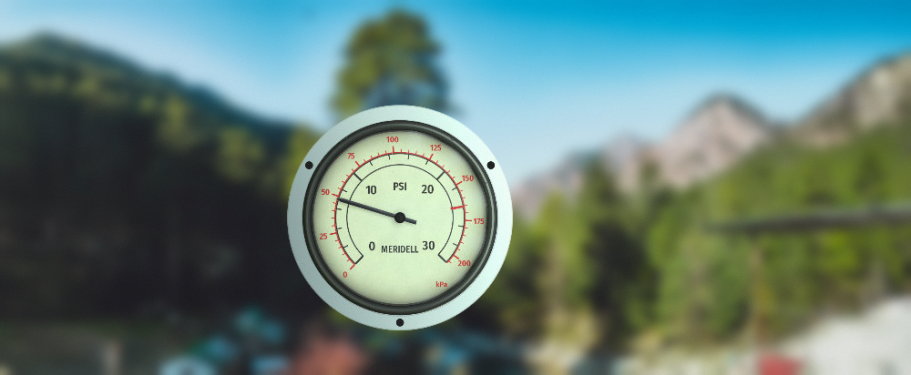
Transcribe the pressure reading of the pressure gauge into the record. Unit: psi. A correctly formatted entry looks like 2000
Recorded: 7
